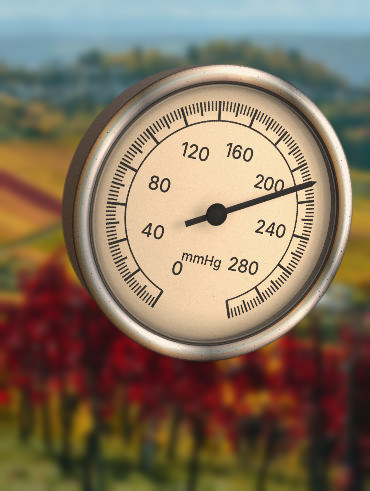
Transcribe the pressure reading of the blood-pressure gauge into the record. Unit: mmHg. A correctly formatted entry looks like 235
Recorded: 210
